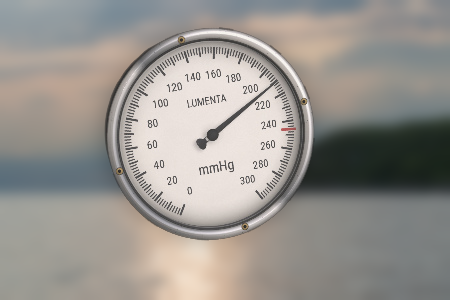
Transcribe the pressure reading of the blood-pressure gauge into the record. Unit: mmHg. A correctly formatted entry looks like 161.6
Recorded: 210
